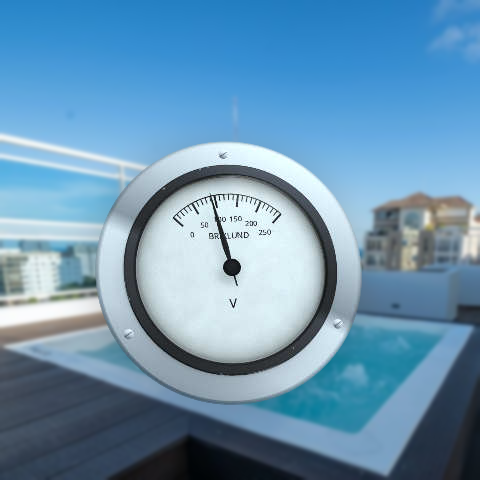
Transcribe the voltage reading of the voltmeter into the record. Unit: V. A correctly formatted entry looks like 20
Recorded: 90
